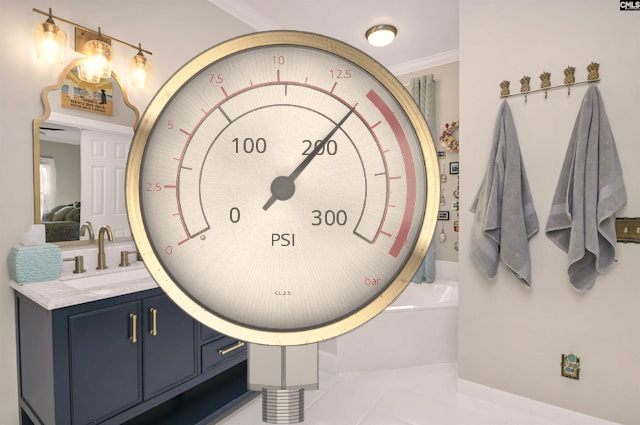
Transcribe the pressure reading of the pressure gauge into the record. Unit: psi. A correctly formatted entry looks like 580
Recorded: 200
